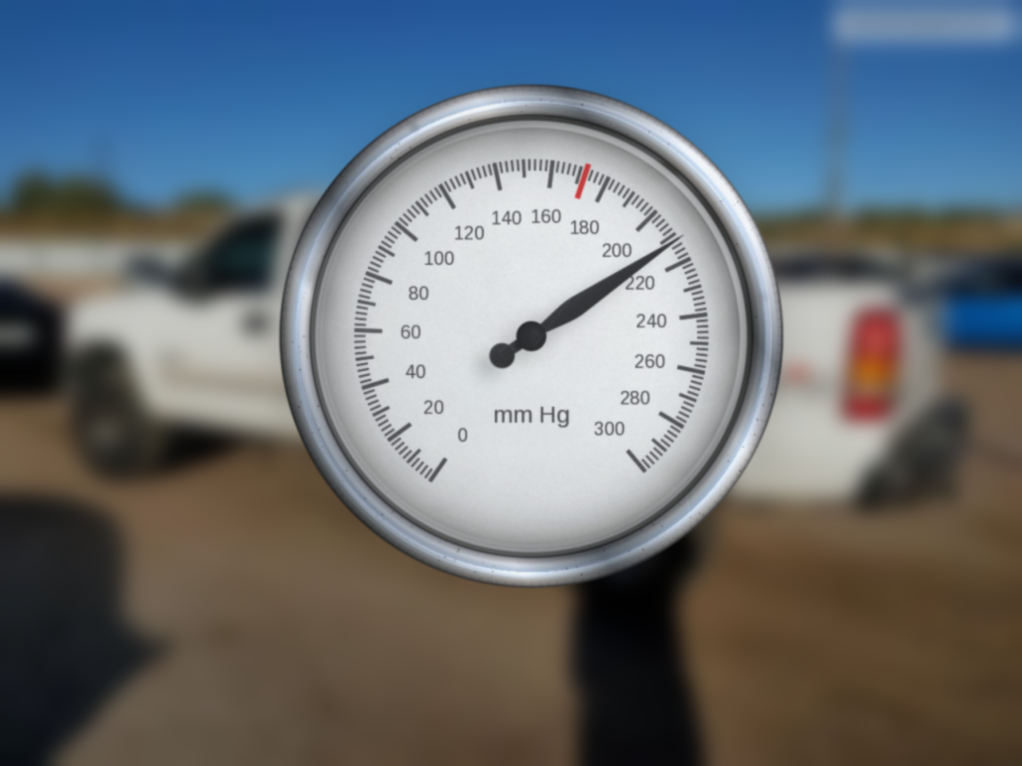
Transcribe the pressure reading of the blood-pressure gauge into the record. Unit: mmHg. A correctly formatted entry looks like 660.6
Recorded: 212
